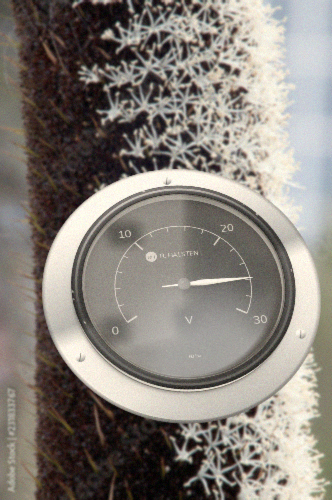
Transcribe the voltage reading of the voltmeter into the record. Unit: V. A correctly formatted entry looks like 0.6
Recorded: 26
